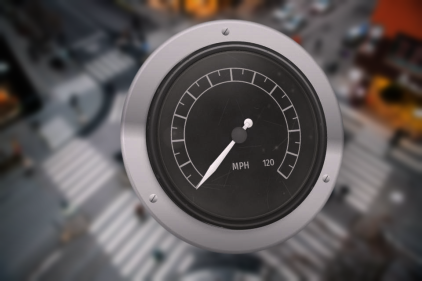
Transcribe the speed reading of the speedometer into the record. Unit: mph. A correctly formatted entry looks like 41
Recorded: 0
